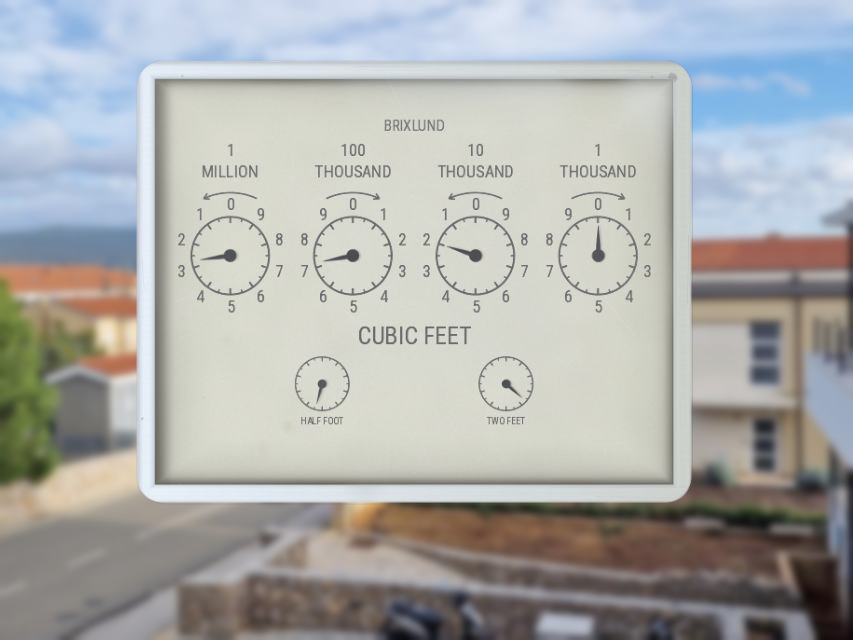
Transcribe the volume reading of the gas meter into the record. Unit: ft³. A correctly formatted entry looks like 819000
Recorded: 272000
